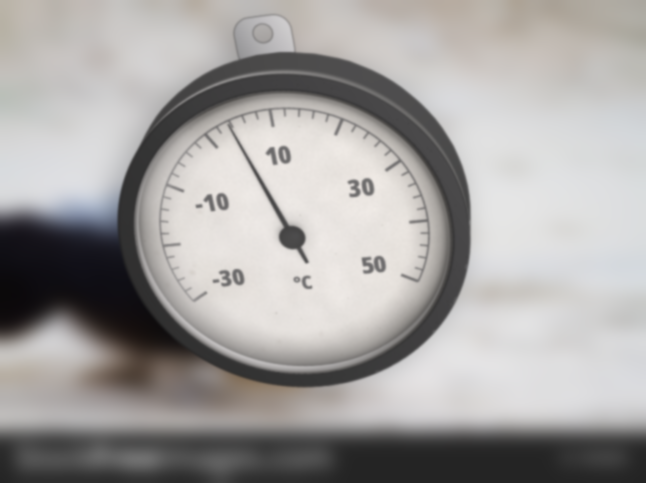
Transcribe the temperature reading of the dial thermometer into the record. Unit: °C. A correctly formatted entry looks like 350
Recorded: 4
